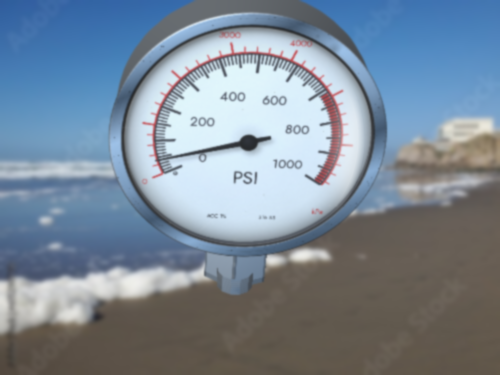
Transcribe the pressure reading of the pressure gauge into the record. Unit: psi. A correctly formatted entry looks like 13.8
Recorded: 50
